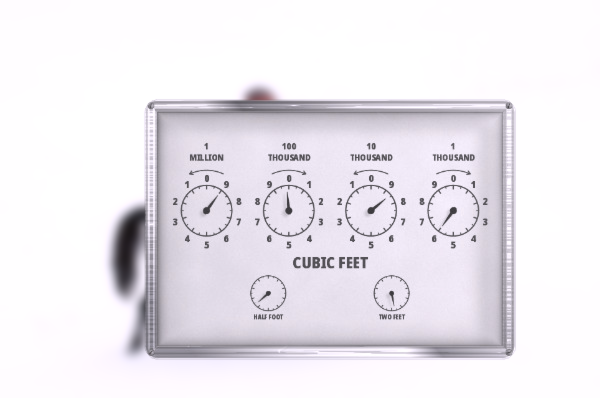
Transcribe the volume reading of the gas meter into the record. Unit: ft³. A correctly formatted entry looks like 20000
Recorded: 898600
